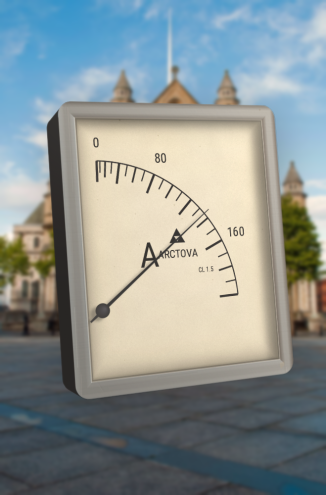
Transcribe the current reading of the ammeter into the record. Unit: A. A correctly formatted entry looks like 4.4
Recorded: 135
